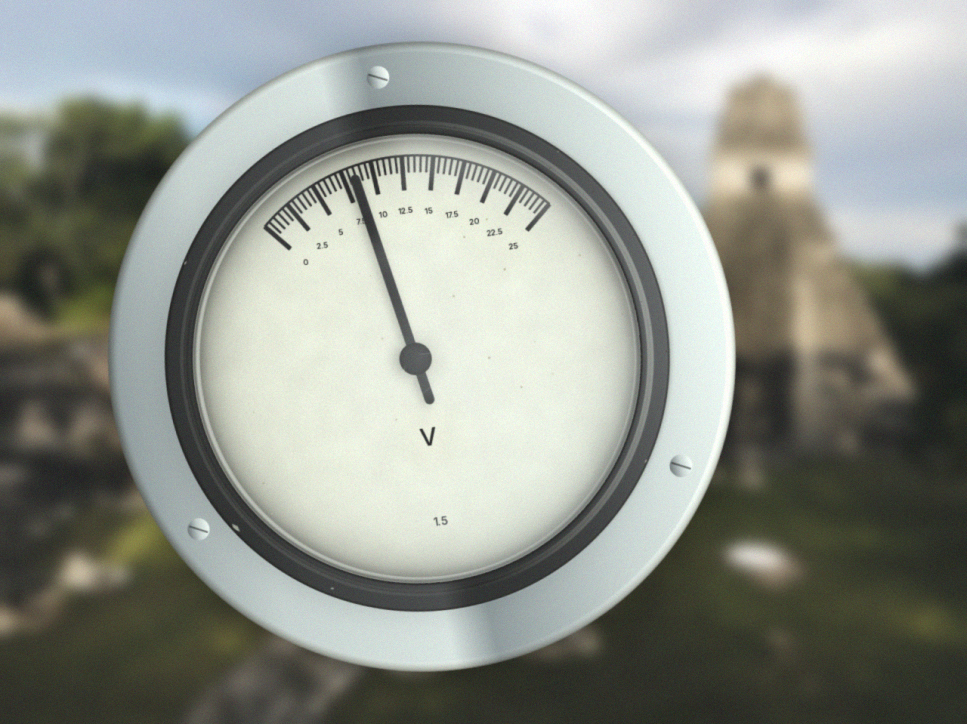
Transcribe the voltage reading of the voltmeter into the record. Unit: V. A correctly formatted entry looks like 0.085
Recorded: 8.5
